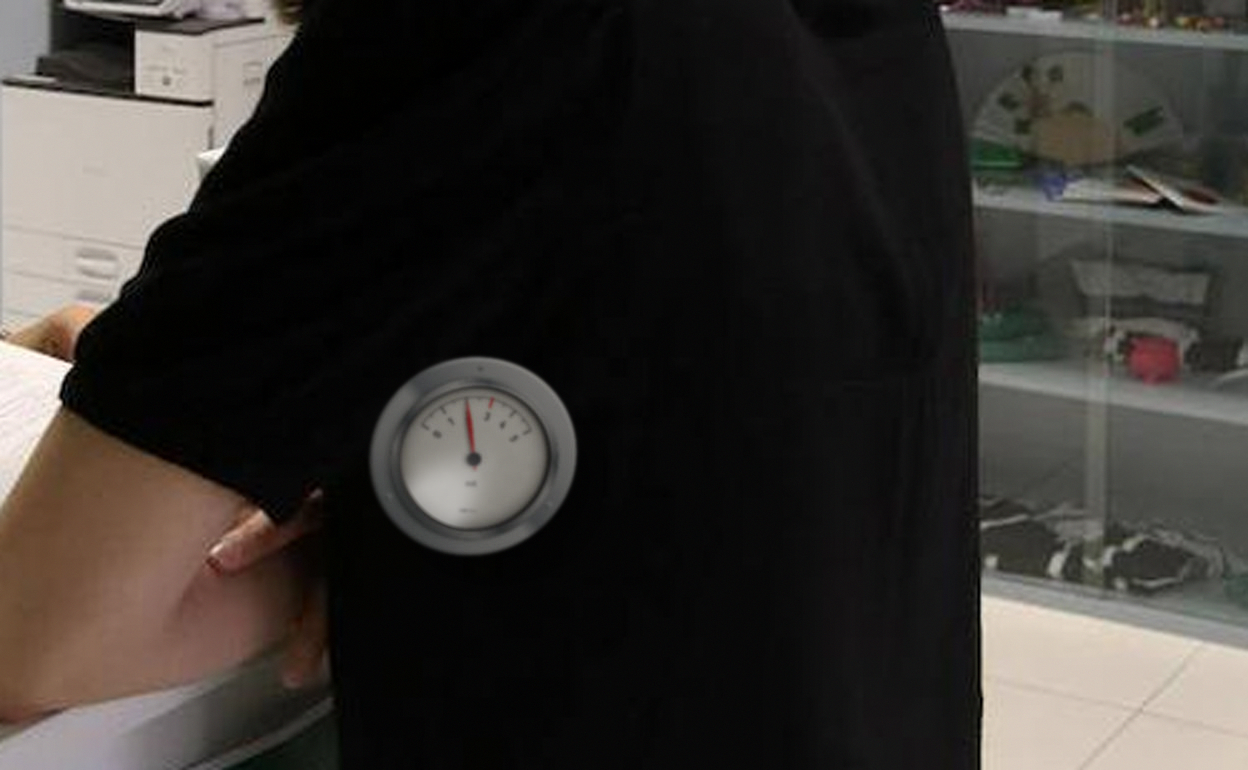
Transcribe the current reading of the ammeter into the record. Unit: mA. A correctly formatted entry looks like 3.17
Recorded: 2
